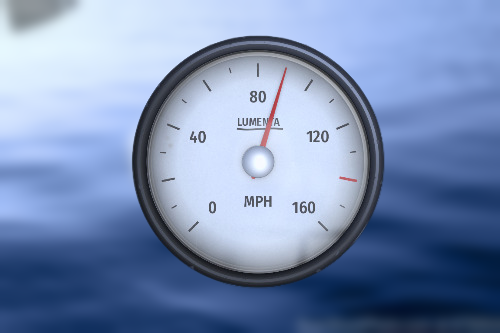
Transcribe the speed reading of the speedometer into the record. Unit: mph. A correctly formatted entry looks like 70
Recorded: 90
